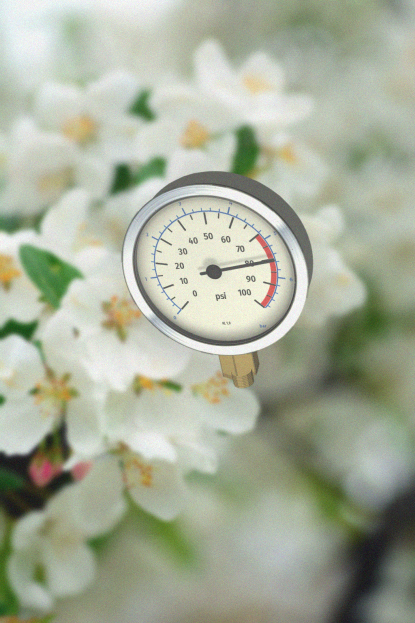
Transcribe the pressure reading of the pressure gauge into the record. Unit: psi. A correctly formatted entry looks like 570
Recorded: 80
